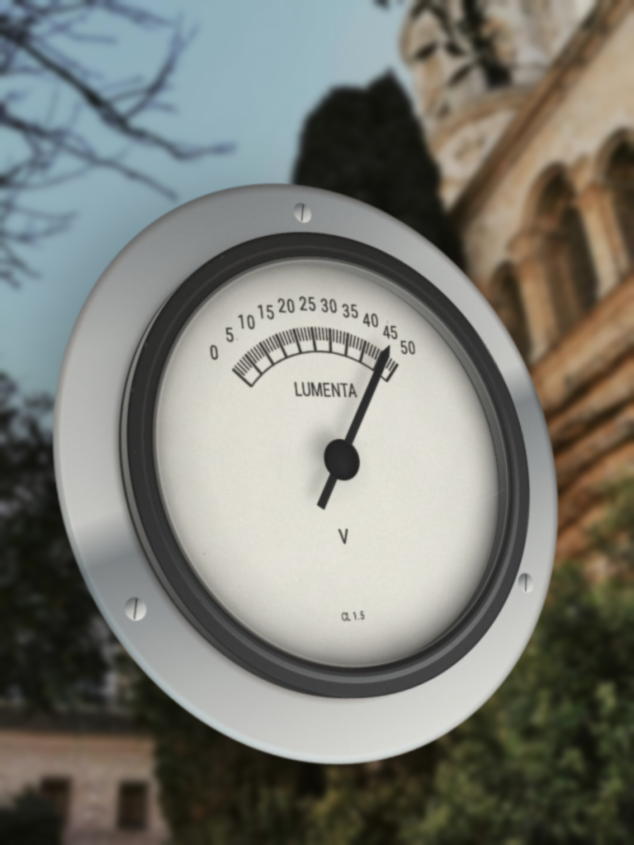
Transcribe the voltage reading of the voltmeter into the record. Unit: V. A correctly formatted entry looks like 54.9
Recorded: 45
